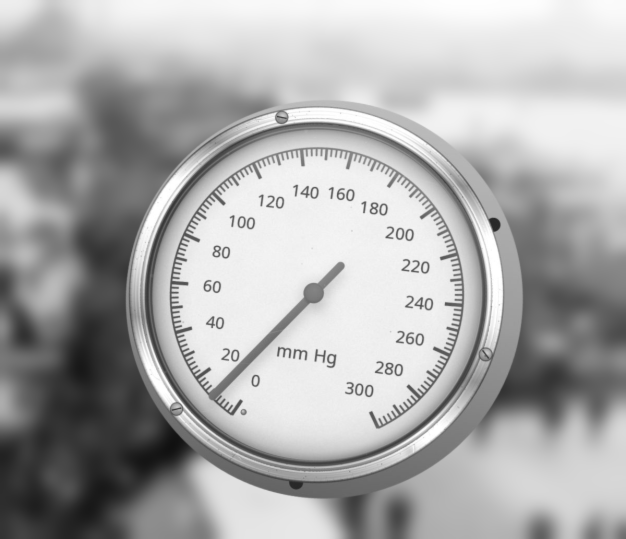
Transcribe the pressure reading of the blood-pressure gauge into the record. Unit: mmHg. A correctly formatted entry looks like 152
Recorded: 10
